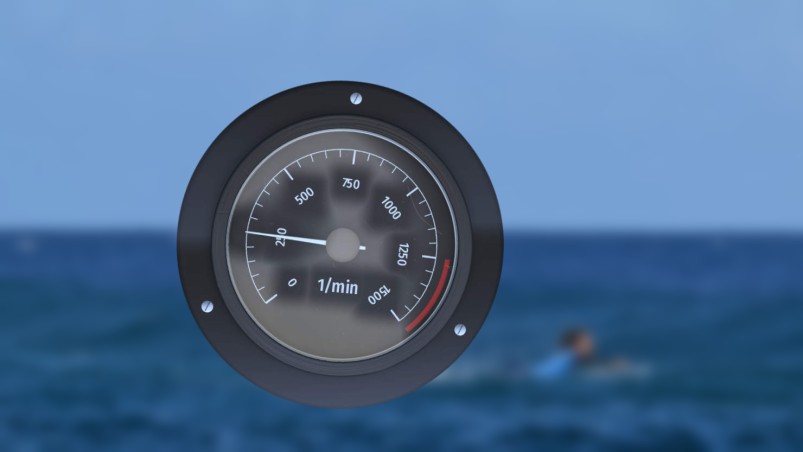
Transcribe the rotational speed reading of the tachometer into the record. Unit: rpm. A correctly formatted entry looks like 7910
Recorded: 250
